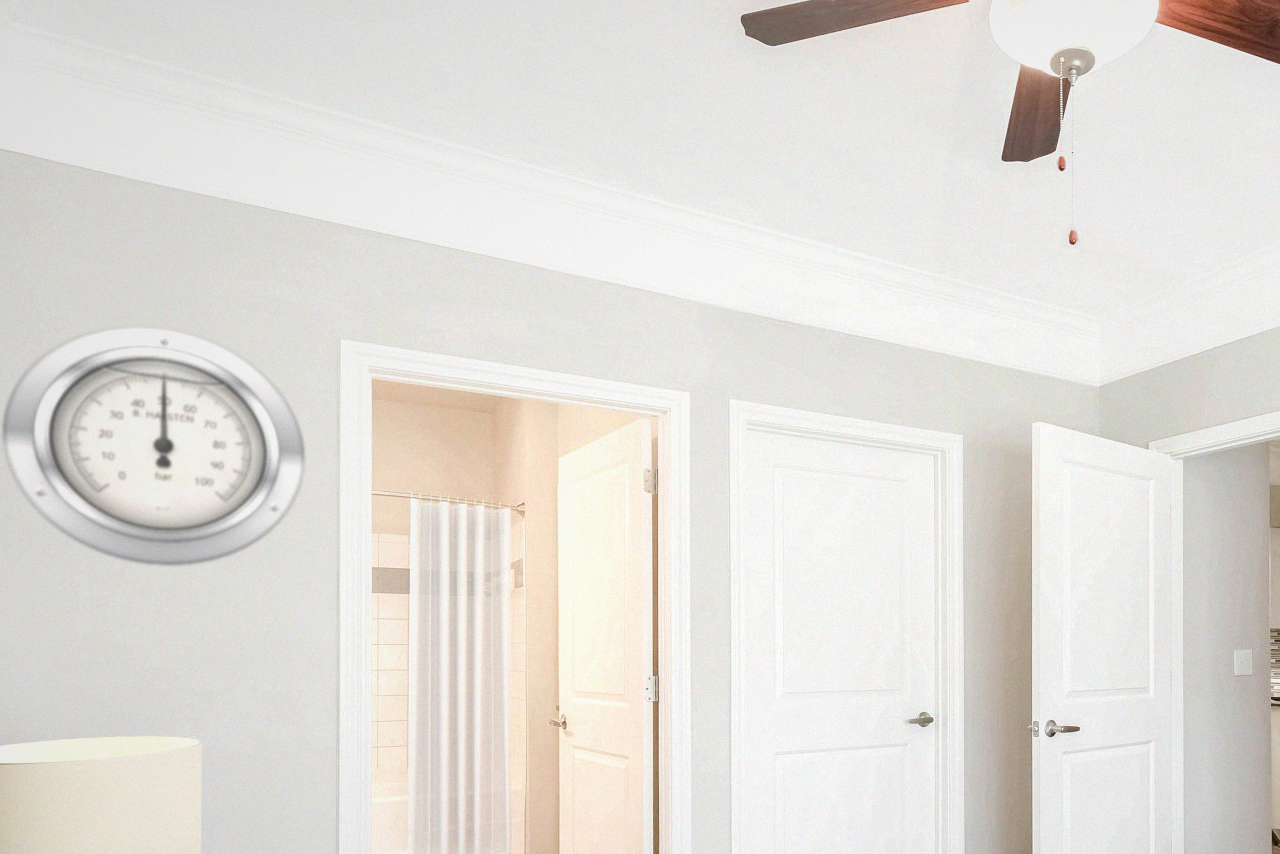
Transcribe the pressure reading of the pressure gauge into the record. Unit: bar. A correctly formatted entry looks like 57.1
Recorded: 50
